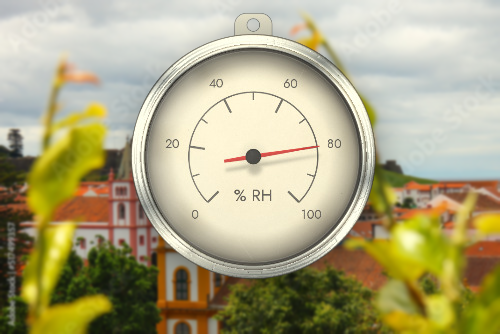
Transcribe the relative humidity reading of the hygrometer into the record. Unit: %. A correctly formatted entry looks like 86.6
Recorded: 80
